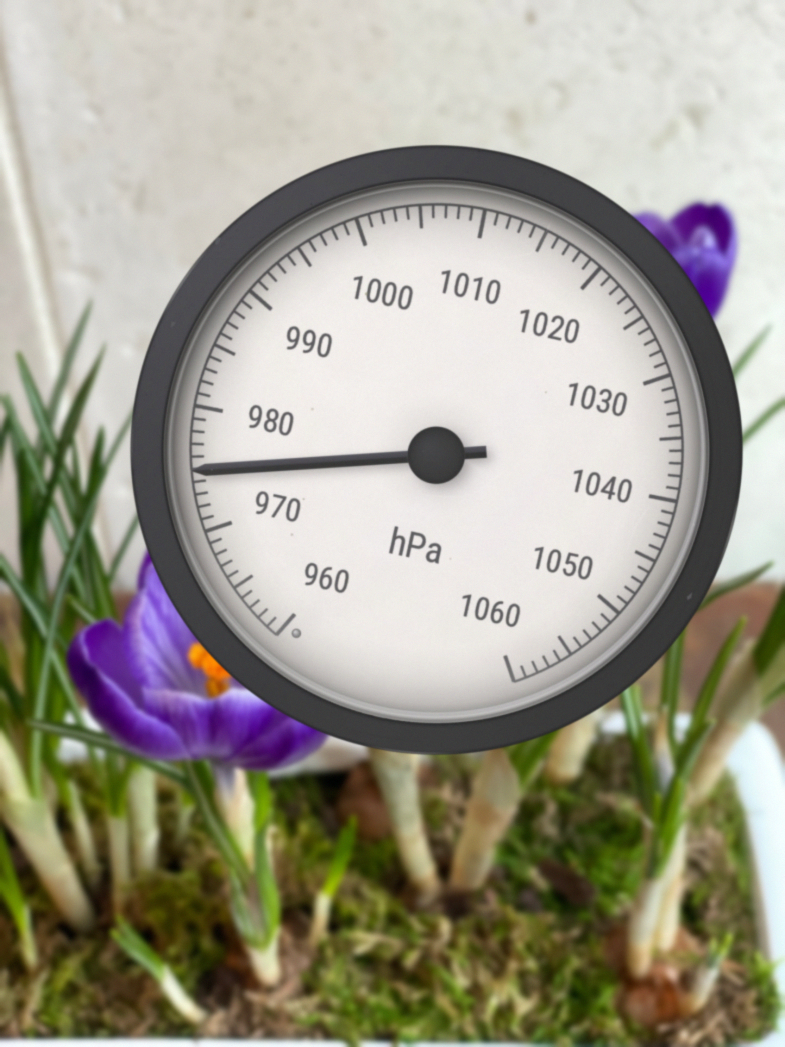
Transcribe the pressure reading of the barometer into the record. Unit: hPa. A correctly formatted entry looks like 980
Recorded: 975
